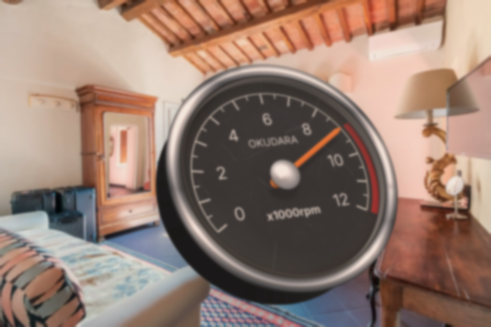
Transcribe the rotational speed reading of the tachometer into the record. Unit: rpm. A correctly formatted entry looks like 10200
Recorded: 9000
